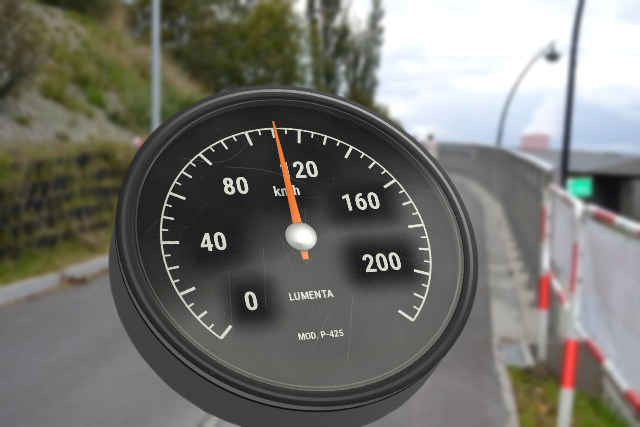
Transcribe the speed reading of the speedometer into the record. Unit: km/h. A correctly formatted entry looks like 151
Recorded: 110
